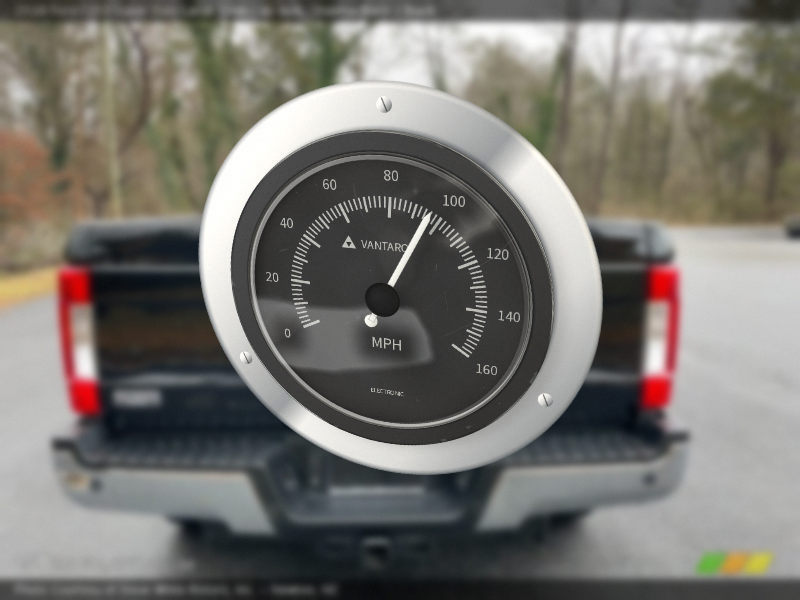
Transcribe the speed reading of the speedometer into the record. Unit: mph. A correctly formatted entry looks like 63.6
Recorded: 96
